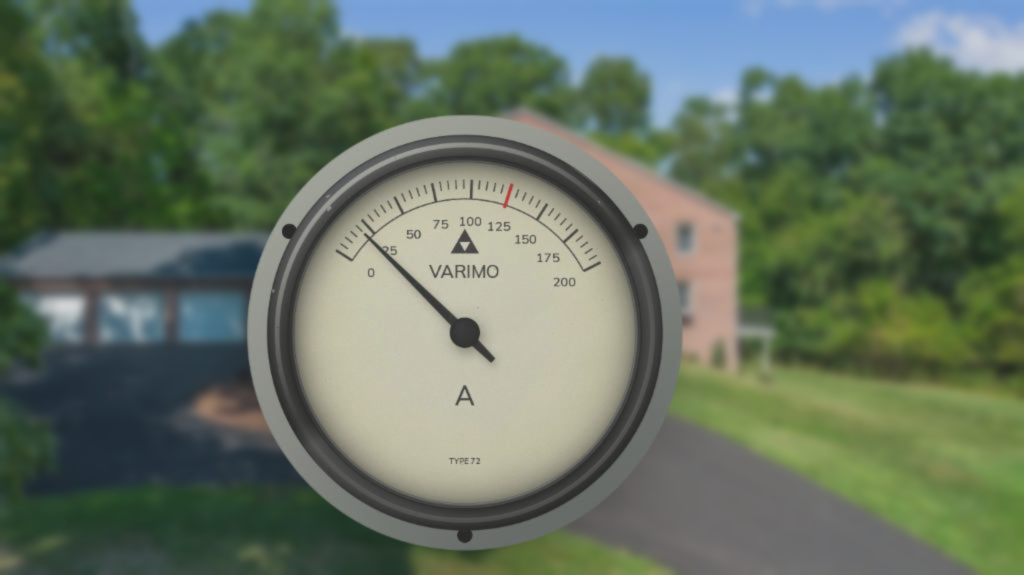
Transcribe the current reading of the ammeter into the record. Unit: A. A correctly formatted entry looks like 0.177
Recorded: 20
